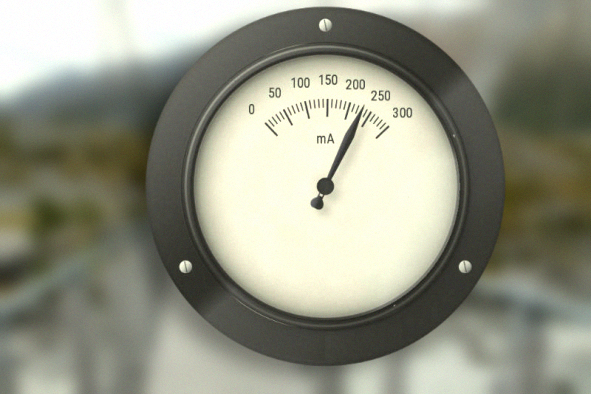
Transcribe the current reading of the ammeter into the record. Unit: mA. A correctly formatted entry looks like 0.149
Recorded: 230
